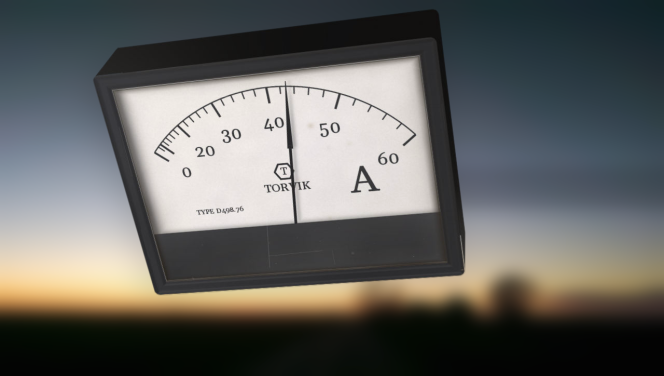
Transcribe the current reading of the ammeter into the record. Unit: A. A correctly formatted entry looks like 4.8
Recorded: 43
